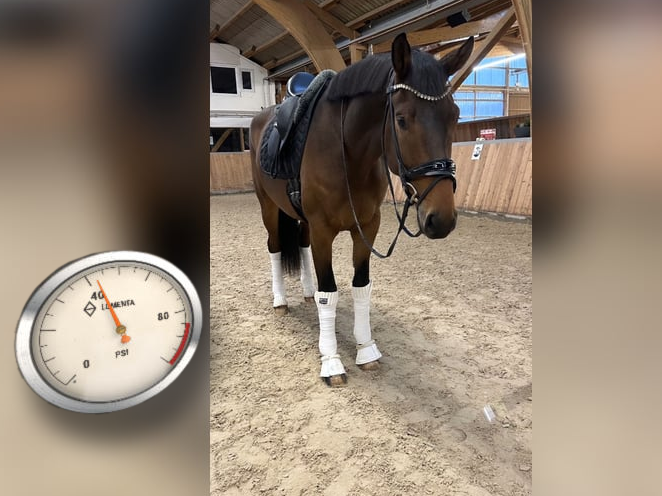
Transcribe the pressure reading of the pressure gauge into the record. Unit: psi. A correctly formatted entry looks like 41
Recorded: 42.5
